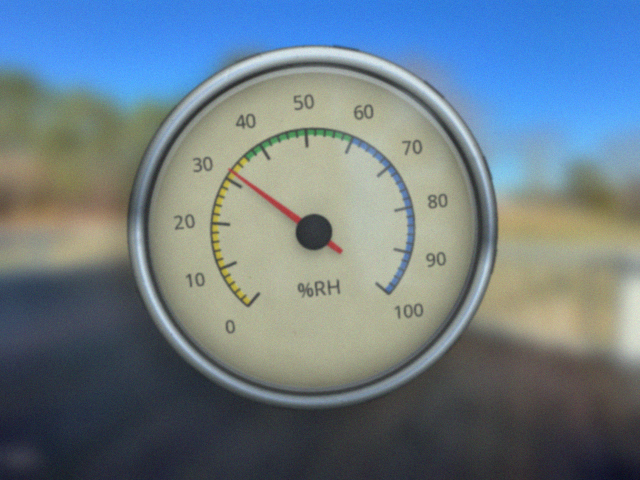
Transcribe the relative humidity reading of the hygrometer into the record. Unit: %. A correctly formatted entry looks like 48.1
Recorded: 32
